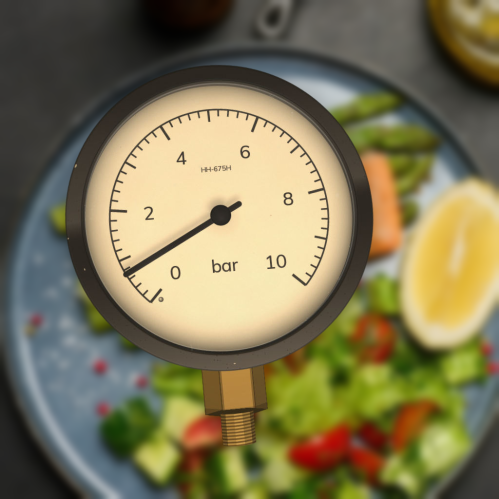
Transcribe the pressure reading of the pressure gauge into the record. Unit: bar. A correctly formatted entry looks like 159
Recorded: 0.7
